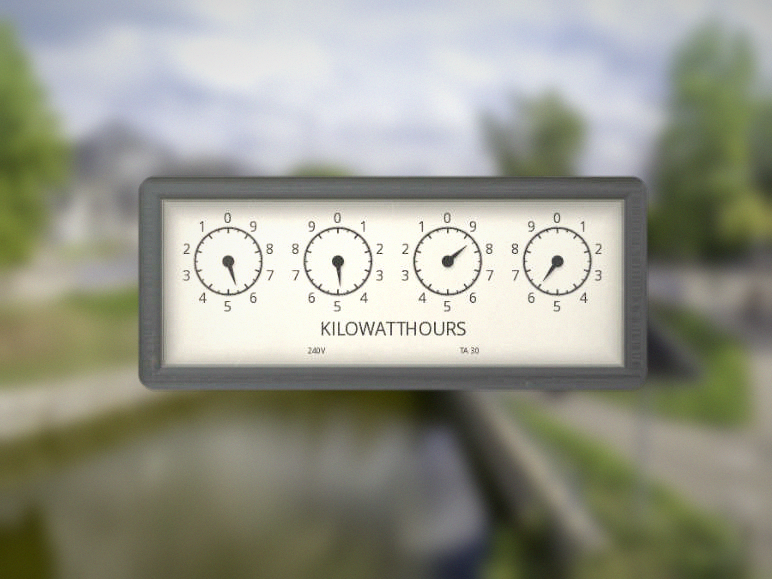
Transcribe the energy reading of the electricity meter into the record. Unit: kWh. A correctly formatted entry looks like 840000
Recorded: 5486
